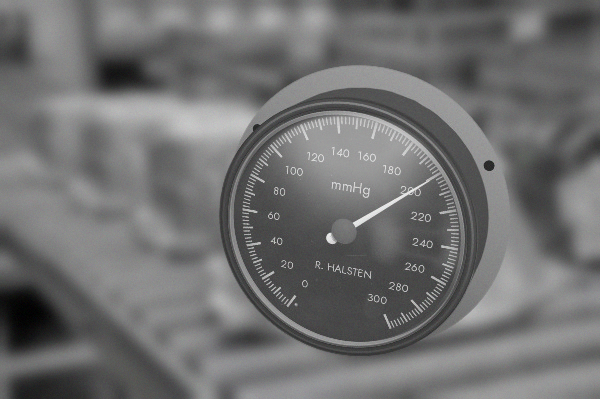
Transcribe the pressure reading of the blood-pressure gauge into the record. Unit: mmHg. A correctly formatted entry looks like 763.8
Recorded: 200
